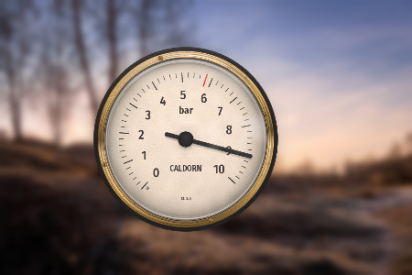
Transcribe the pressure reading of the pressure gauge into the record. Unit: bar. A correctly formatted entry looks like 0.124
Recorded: 9
